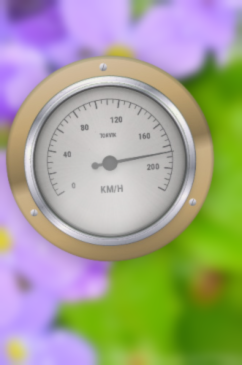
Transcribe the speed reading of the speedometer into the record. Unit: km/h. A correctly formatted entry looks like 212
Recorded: 185
